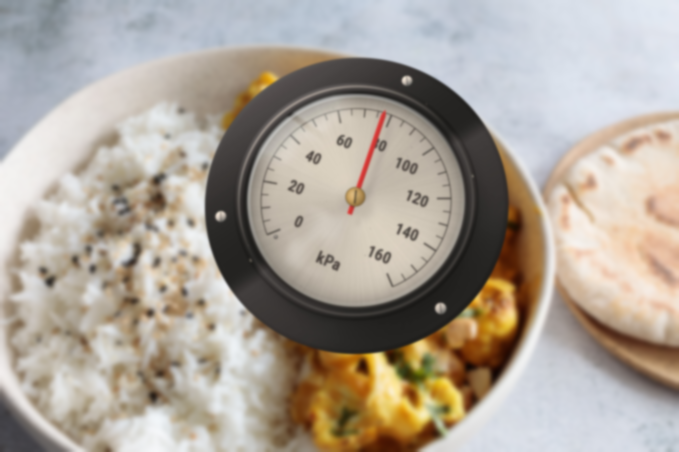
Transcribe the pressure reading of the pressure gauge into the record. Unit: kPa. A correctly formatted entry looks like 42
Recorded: 77.5
